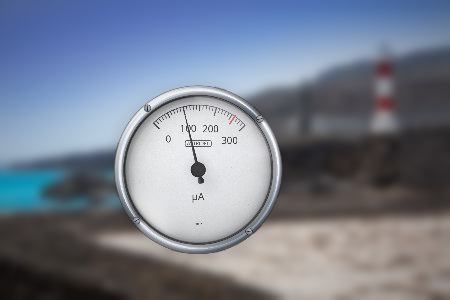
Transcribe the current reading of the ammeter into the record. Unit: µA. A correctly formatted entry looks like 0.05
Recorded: 100
